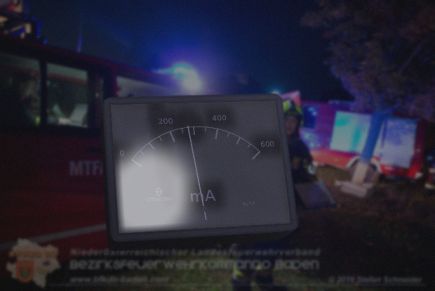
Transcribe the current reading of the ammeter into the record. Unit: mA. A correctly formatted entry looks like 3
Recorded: 275
